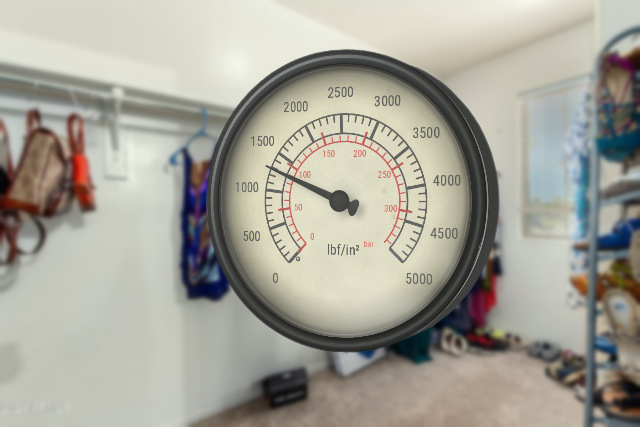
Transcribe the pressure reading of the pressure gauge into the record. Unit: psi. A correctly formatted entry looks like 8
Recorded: 1300
